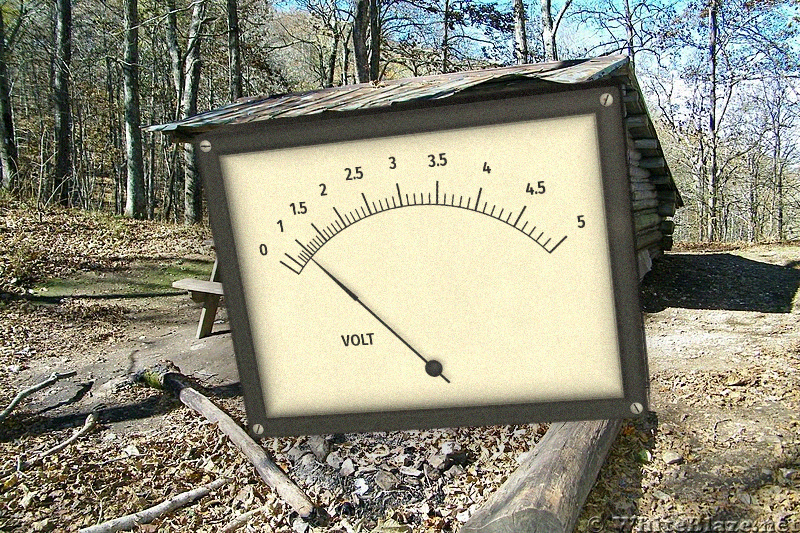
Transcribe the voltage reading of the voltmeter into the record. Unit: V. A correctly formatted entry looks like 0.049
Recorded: 1
